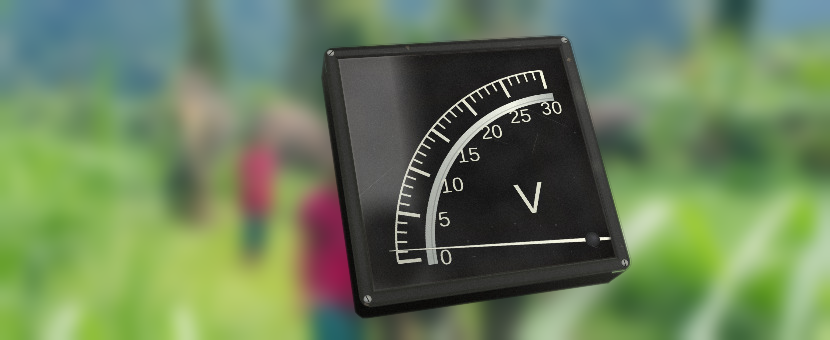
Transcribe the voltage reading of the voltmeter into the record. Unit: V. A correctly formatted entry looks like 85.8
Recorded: 1
